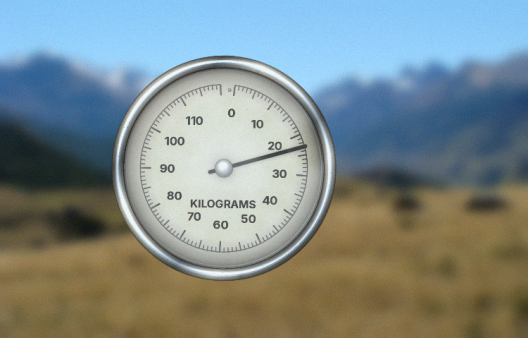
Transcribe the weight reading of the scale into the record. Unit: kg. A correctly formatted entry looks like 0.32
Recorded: 23
